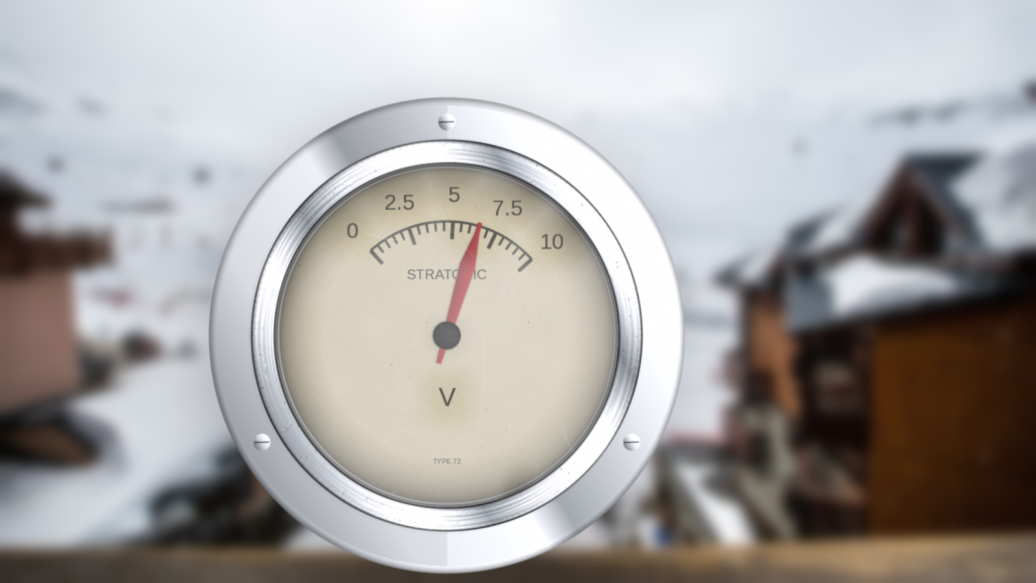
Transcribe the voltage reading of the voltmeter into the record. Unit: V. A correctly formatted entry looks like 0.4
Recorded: 6.5
